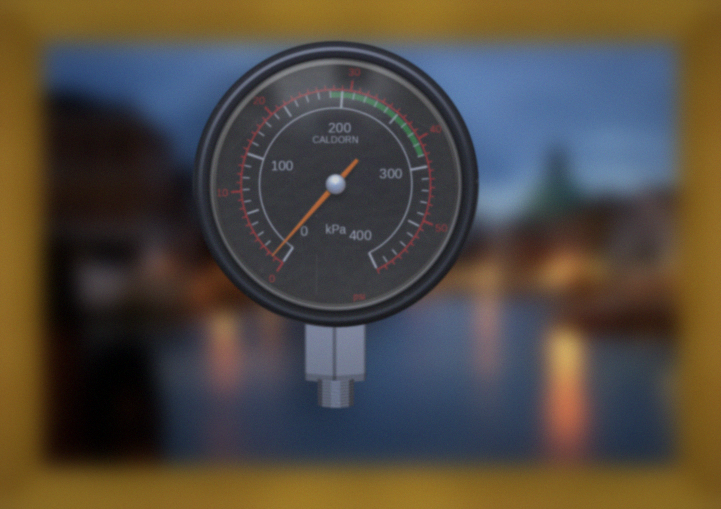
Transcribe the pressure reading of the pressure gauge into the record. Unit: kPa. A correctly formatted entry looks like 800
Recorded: 10
